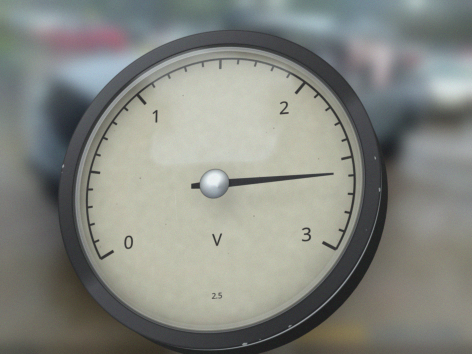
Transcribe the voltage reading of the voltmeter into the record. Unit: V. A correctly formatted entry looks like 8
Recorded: 2.6
